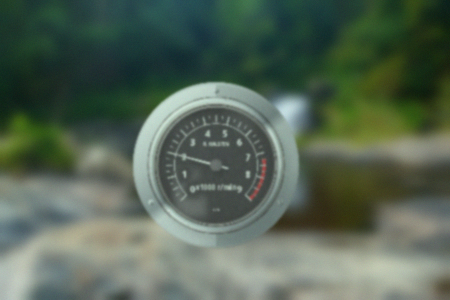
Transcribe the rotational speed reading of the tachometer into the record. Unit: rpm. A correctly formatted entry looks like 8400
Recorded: 2000
